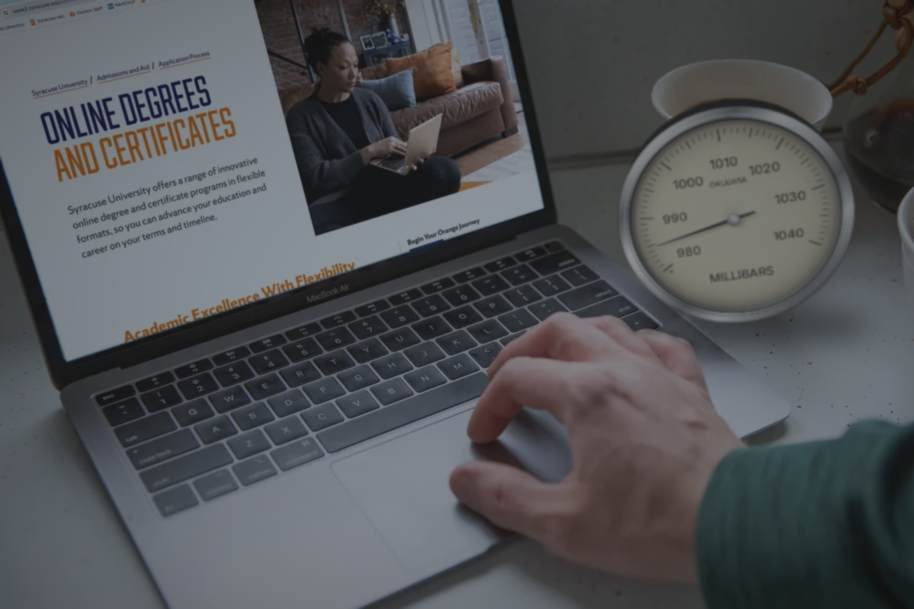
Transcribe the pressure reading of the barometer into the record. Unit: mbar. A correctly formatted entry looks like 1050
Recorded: 985
